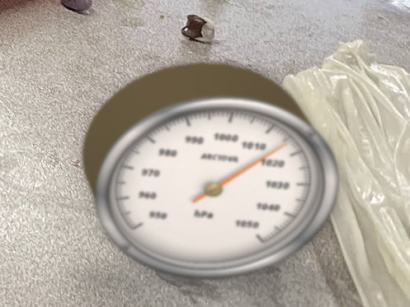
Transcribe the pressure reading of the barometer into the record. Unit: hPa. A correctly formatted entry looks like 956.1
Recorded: 1015
